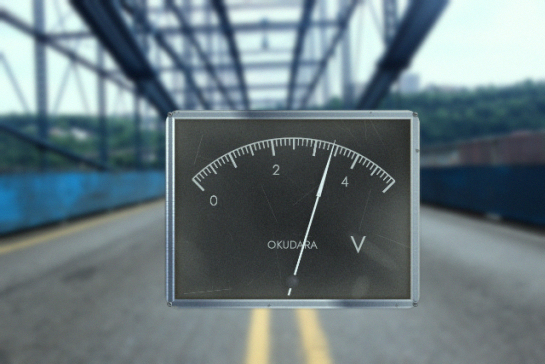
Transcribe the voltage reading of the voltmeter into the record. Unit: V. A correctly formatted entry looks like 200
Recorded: 3.4
